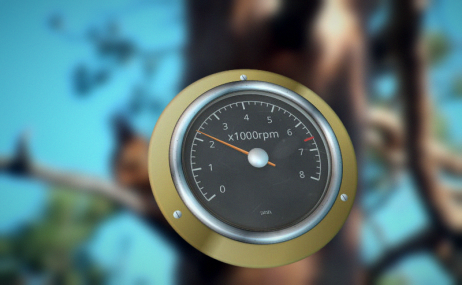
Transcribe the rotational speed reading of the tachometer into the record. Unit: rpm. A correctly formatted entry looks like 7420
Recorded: 2200
